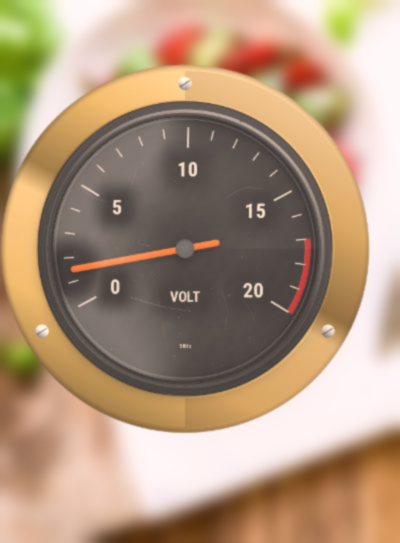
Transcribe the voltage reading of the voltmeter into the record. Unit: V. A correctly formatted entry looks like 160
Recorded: 1.5
